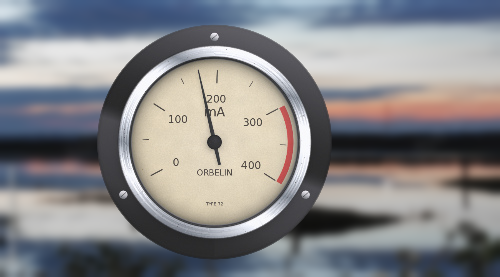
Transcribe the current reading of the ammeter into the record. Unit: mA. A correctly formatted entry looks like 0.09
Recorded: 175
